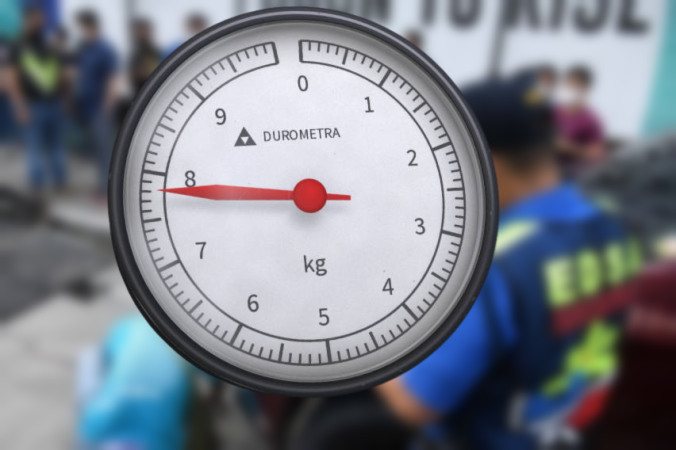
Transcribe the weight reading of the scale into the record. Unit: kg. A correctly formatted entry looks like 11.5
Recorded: 7.8
